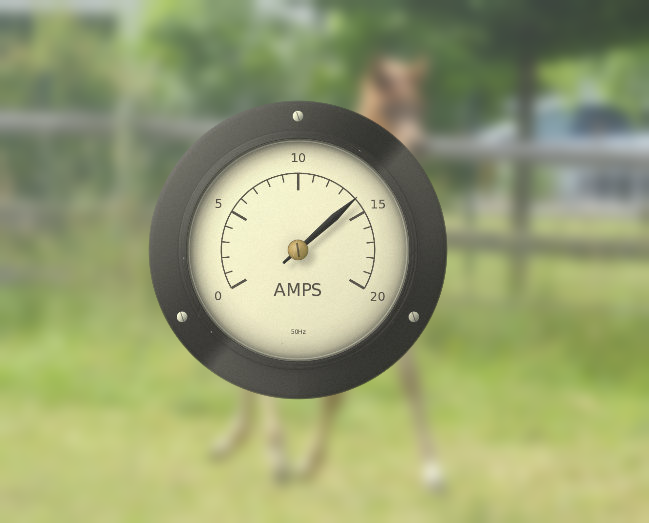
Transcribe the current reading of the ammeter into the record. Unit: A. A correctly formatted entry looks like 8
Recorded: 14
